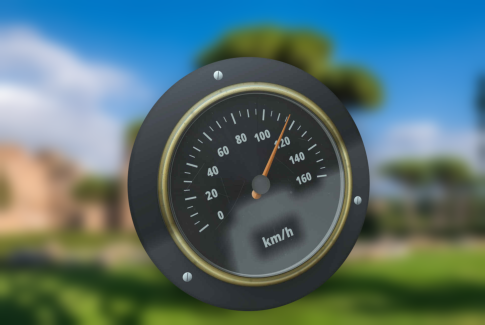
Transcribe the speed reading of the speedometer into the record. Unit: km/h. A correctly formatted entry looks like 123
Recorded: 115
